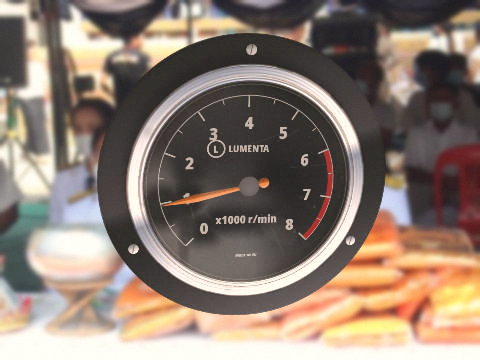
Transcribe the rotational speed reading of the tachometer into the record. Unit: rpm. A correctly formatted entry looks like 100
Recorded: 1000
